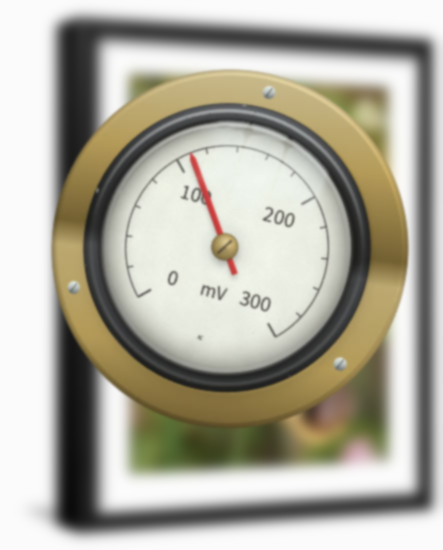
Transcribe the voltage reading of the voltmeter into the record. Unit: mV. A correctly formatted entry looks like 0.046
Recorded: 110
